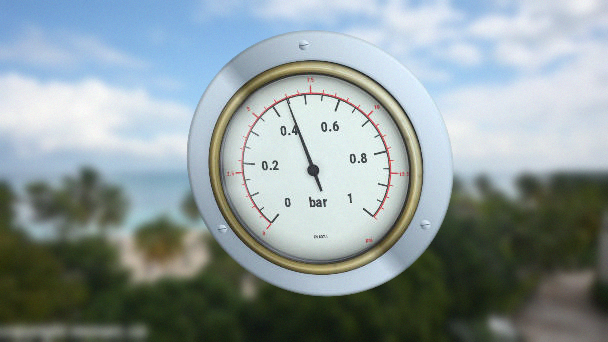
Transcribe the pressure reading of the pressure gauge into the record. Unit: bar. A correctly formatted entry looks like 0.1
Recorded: 0.45
